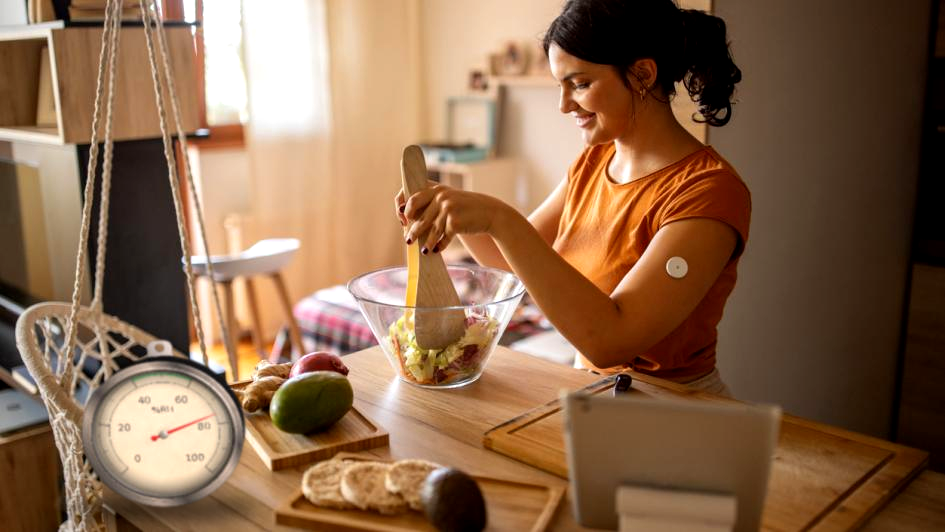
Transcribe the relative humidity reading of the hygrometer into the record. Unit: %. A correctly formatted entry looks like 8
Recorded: 75
